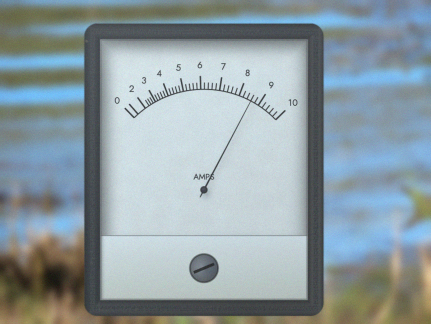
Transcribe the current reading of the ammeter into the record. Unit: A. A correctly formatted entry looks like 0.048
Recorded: 8.6
